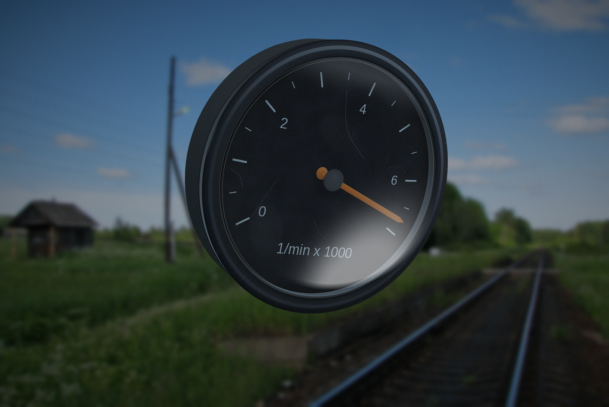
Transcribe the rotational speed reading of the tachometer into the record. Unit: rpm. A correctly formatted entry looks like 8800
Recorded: 6750
